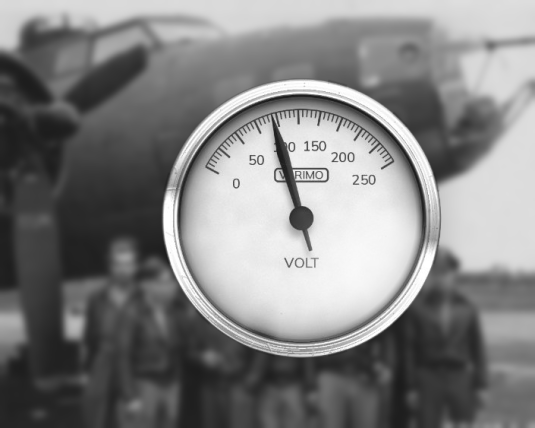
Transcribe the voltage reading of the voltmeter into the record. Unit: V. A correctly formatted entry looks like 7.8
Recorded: 95
